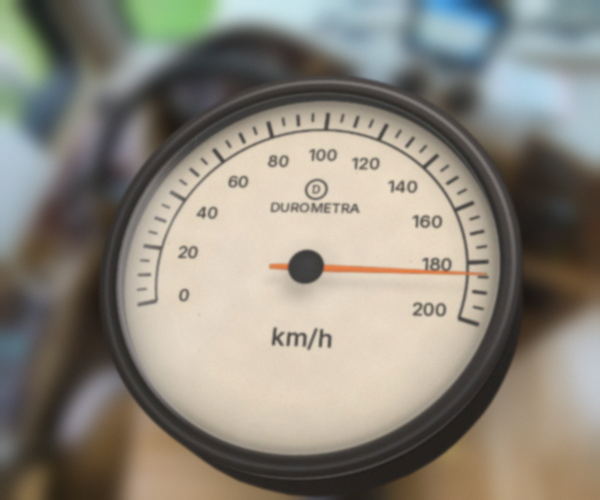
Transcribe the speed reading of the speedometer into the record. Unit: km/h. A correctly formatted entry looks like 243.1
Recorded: 185
